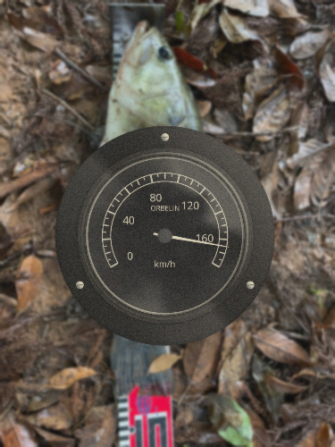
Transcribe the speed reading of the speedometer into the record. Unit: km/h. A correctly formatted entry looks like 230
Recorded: 165
